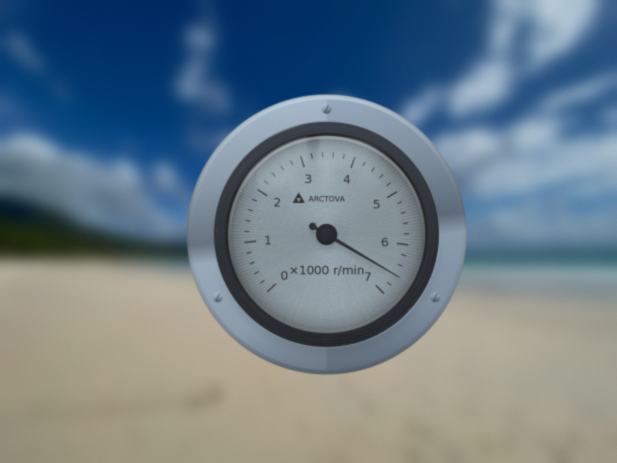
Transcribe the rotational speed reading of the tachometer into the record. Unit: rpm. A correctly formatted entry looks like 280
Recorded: 6600
